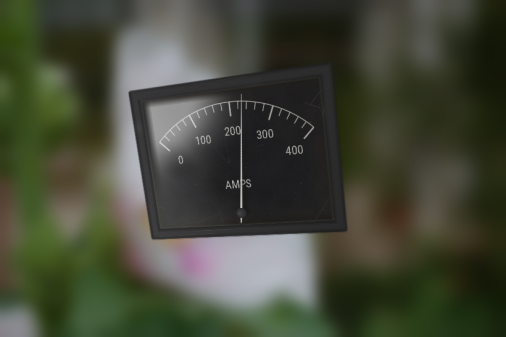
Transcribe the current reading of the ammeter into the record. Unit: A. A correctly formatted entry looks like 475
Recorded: 230
